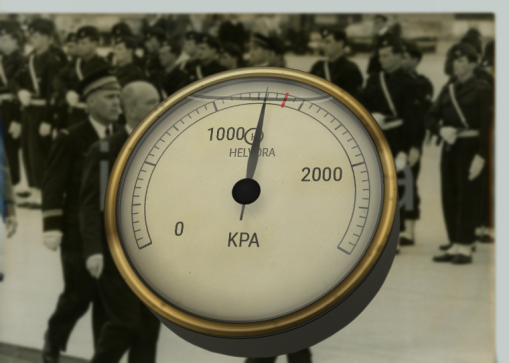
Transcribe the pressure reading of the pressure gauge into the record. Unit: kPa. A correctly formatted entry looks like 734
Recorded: 1300
